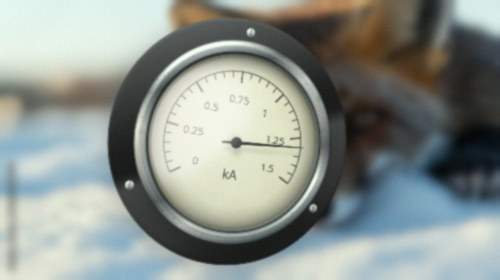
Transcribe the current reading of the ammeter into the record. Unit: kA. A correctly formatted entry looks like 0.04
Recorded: 1.3
